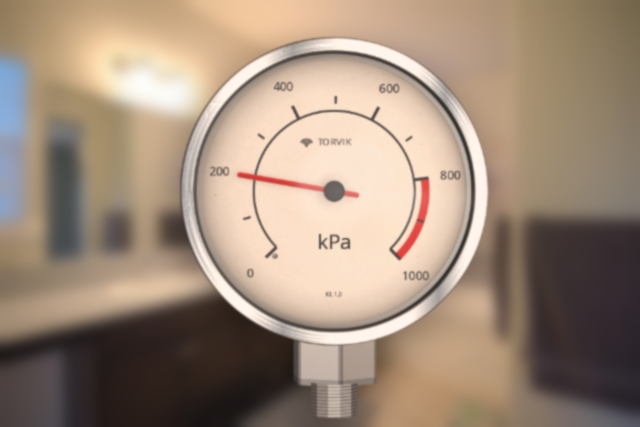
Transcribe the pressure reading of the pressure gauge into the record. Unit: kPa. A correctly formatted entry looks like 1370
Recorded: 200
